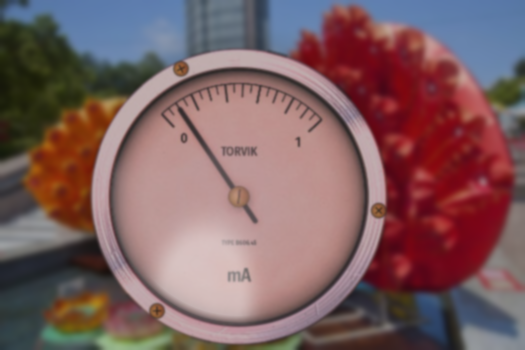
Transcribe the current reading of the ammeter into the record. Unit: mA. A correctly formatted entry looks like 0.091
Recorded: 0.1
